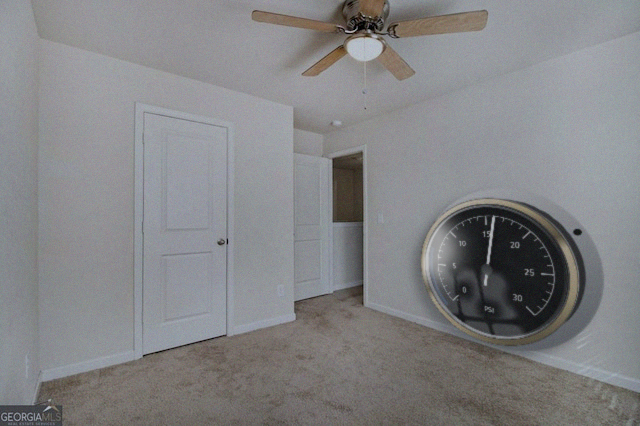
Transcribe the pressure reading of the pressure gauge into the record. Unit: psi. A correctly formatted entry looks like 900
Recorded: 16
